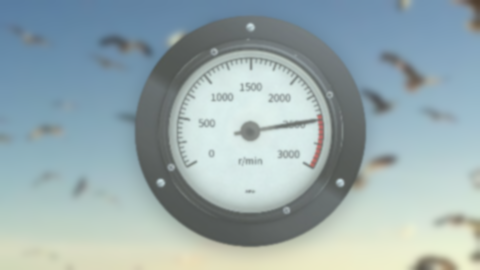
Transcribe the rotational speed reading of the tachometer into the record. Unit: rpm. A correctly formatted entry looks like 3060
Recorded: 2500
